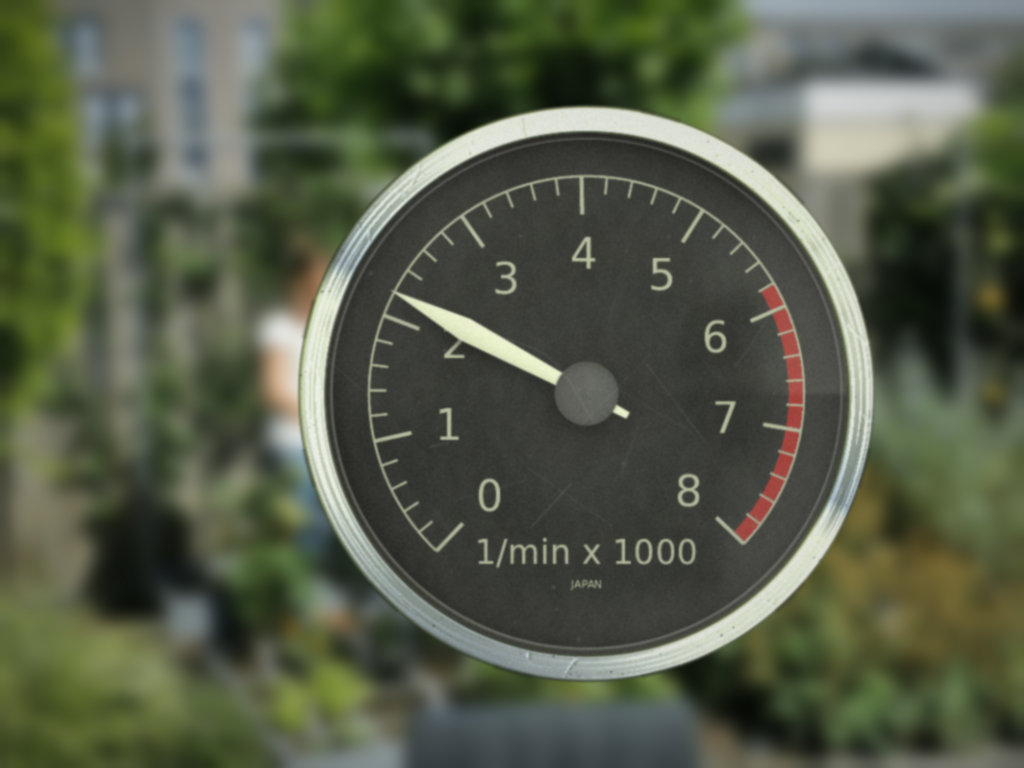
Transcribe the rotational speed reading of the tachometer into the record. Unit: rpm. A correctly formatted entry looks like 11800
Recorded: 2200
